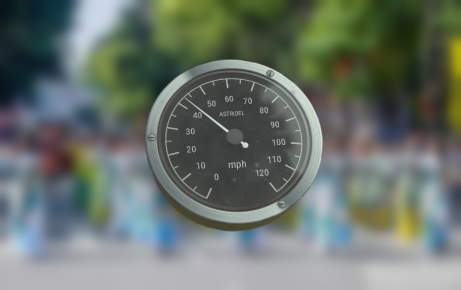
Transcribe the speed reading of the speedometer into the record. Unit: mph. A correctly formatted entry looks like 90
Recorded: 42.5
